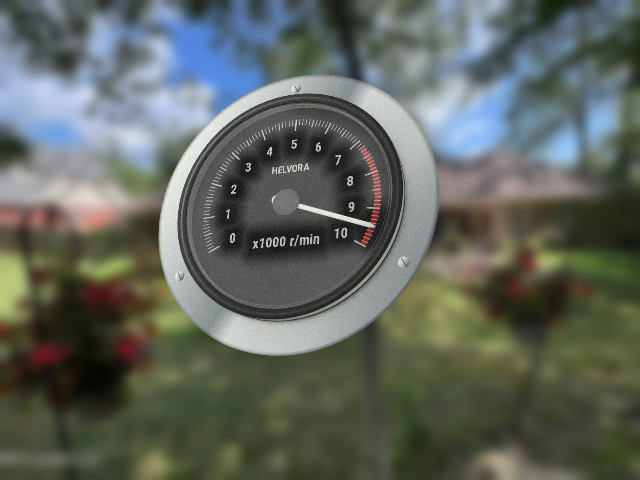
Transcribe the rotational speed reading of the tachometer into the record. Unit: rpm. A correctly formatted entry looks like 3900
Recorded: 9500
